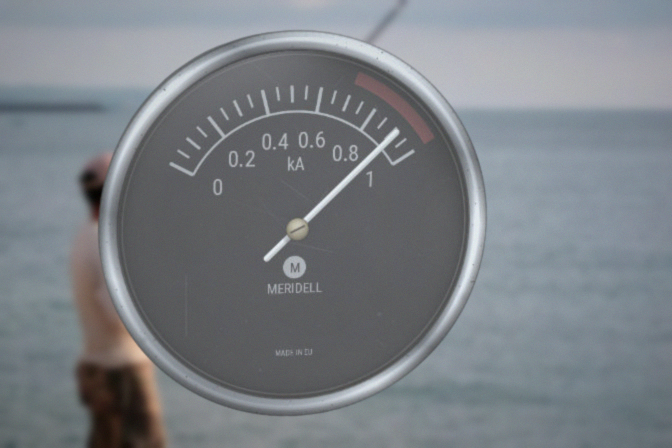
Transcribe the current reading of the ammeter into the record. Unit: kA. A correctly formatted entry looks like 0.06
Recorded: 0.9
